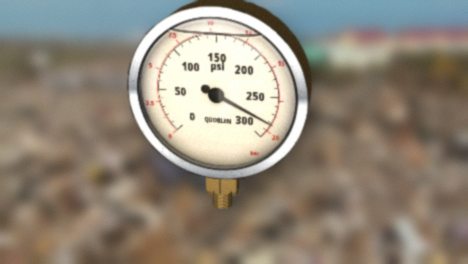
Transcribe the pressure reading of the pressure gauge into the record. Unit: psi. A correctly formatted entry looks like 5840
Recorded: 280
